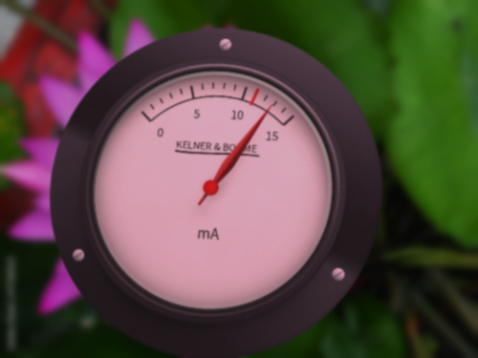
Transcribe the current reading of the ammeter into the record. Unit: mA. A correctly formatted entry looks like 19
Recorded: 13
